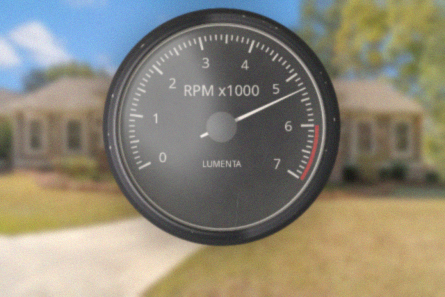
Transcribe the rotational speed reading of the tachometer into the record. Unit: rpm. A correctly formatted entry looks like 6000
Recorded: 5300
